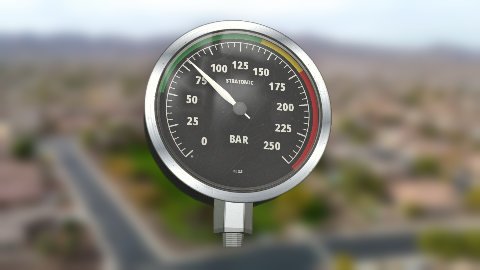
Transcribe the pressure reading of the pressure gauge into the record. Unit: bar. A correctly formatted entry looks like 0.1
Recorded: 80
